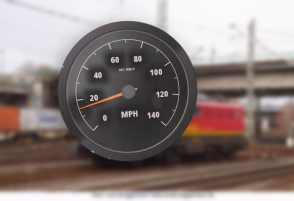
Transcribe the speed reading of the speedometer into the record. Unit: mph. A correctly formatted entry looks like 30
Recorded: 15
